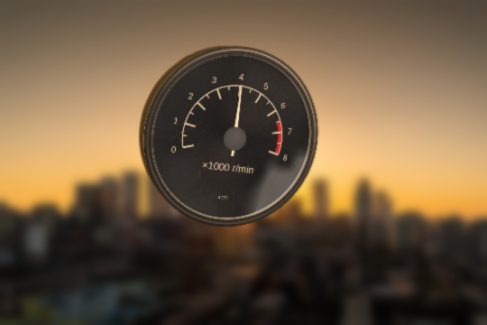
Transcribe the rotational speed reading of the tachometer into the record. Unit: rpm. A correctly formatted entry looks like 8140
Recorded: 4000
